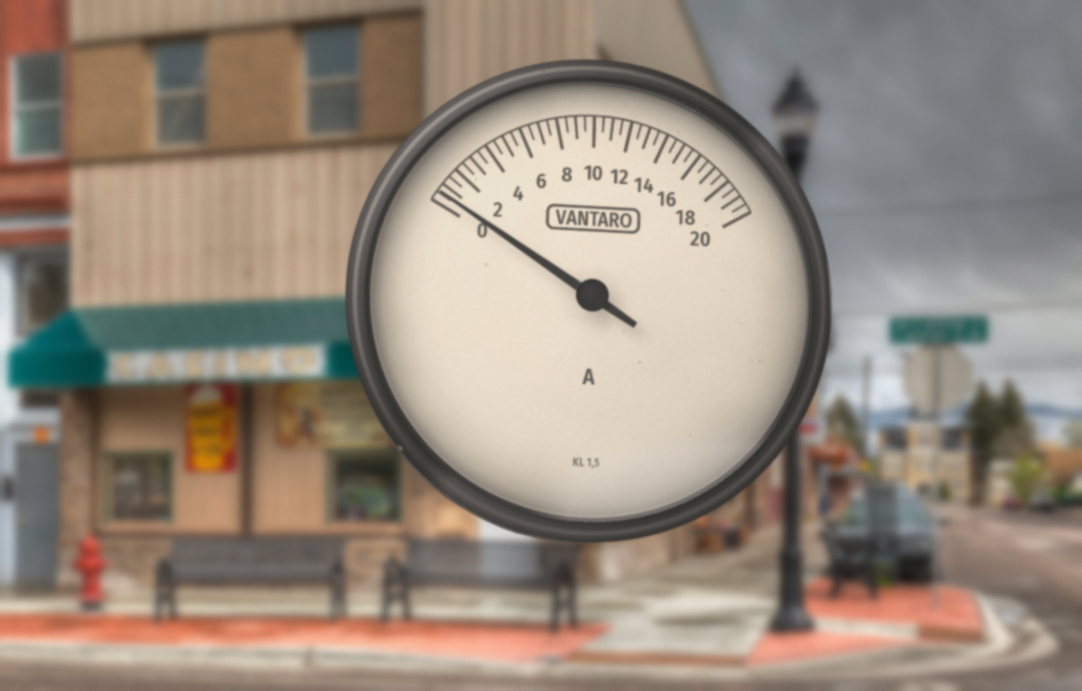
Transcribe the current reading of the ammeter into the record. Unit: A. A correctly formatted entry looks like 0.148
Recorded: 0.5
